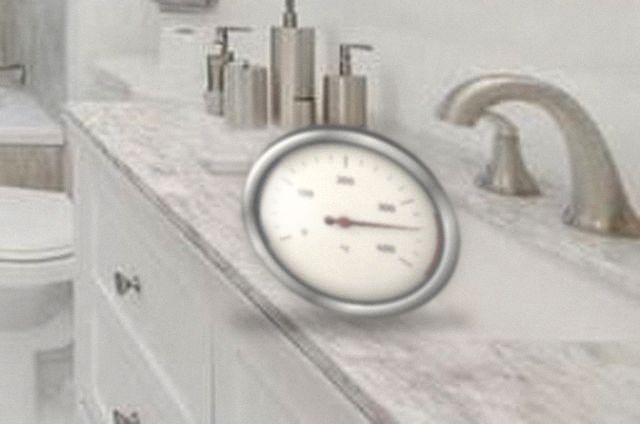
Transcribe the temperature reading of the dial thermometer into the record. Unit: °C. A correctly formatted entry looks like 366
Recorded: 340
